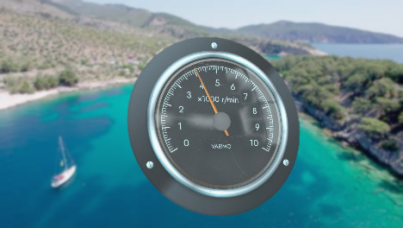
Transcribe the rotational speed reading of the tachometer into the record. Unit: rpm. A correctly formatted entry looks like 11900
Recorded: 4000
